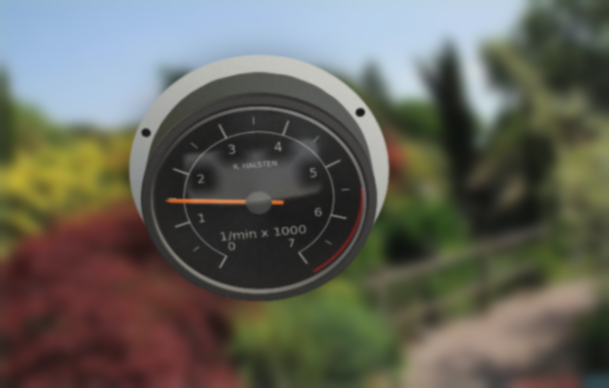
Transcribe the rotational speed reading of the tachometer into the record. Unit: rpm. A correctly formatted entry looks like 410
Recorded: 1500
